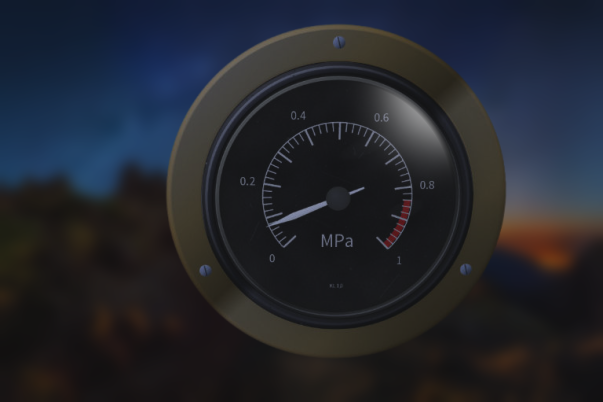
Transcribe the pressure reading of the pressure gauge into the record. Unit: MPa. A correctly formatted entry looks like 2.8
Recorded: 0.08
